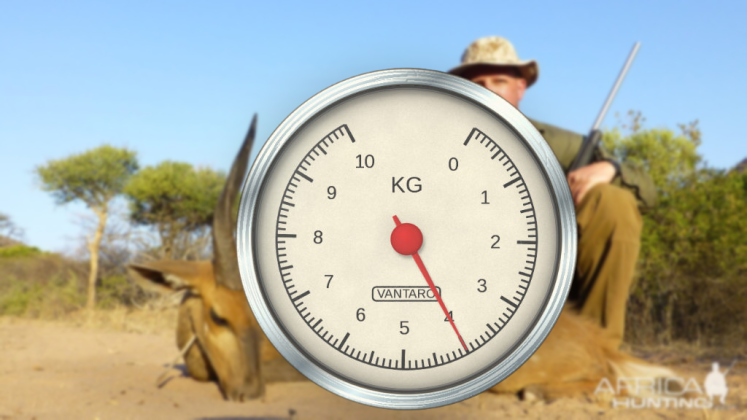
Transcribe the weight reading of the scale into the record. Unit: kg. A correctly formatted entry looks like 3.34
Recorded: 4
